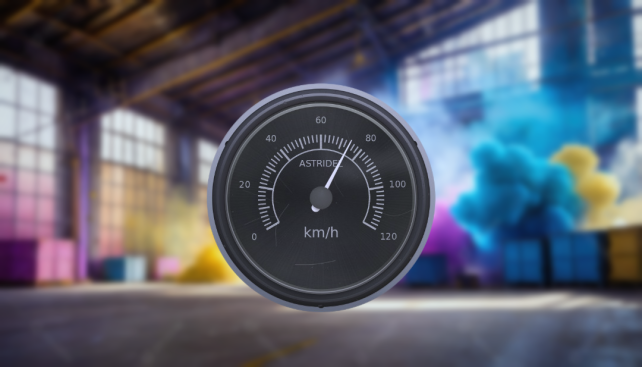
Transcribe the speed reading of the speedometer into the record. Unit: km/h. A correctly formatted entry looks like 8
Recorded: 74
